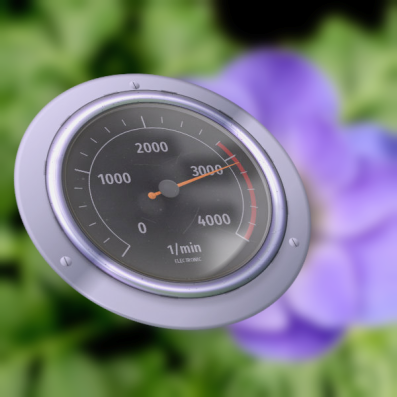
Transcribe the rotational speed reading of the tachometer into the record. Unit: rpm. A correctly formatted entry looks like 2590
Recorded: 3100
